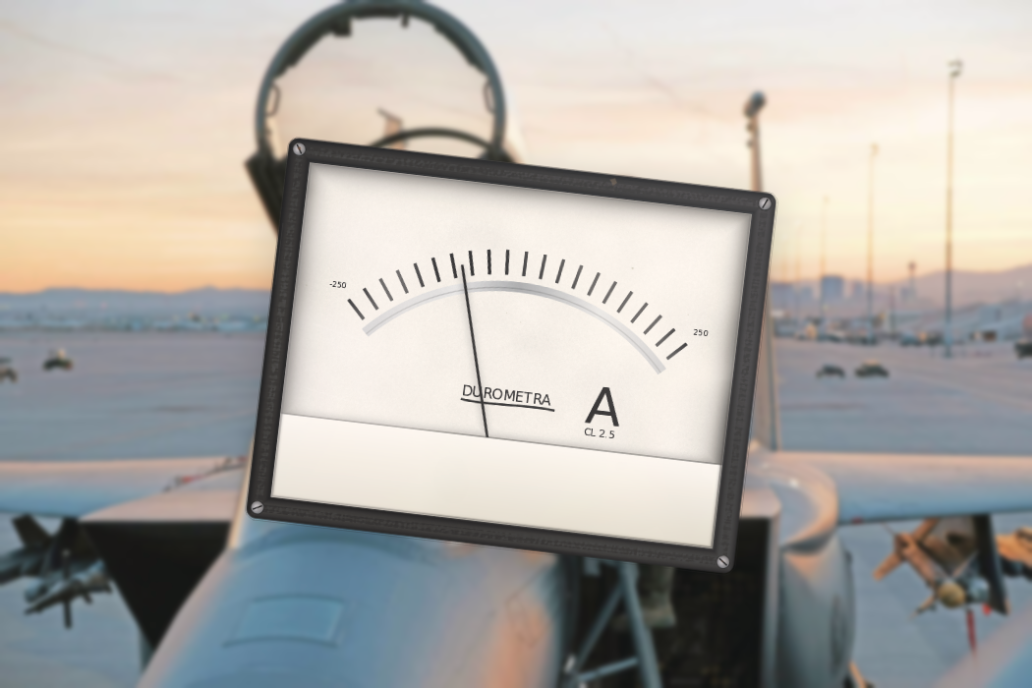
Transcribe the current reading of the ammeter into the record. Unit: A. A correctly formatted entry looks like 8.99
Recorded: -87.5
